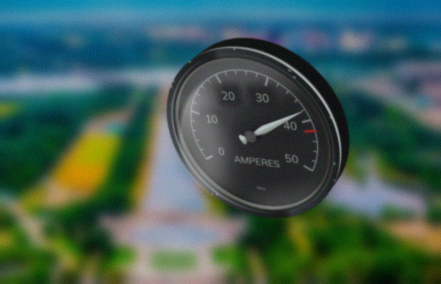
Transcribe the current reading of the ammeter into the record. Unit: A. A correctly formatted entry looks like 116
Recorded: 38
